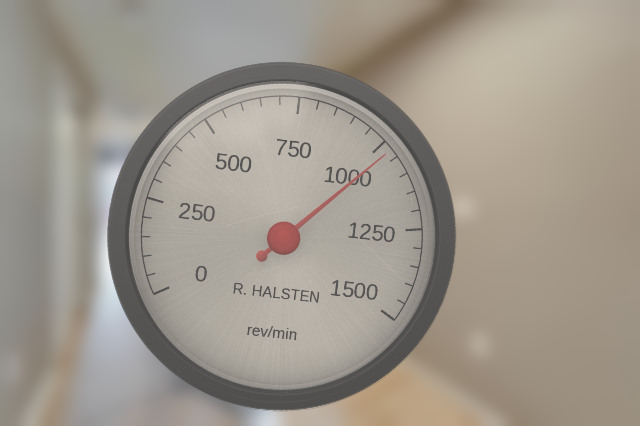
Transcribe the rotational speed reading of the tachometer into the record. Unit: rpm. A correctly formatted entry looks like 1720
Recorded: 1025
